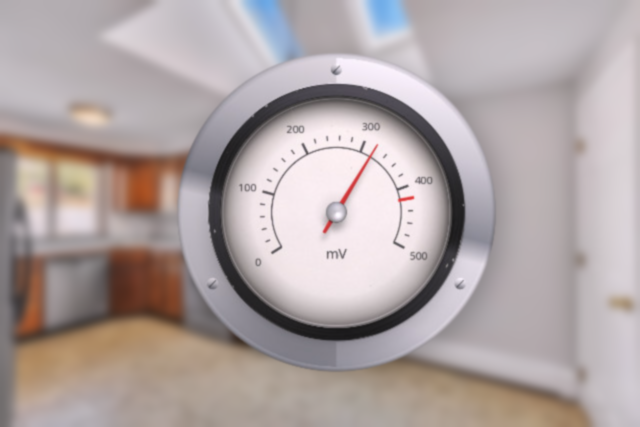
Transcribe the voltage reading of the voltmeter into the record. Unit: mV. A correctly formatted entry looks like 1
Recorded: 320
